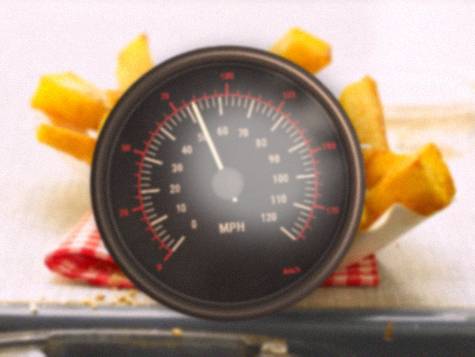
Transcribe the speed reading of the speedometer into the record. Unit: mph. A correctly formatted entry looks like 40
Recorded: 52
